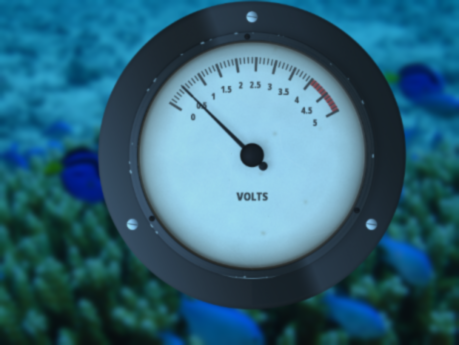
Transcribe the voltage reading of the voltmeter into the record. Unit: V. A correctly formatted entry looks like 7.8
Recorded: 0.5
